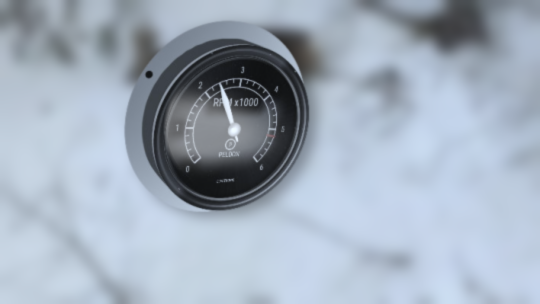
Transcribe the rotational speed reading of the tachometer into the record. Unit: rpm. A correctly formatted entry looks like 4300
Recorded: 2400
